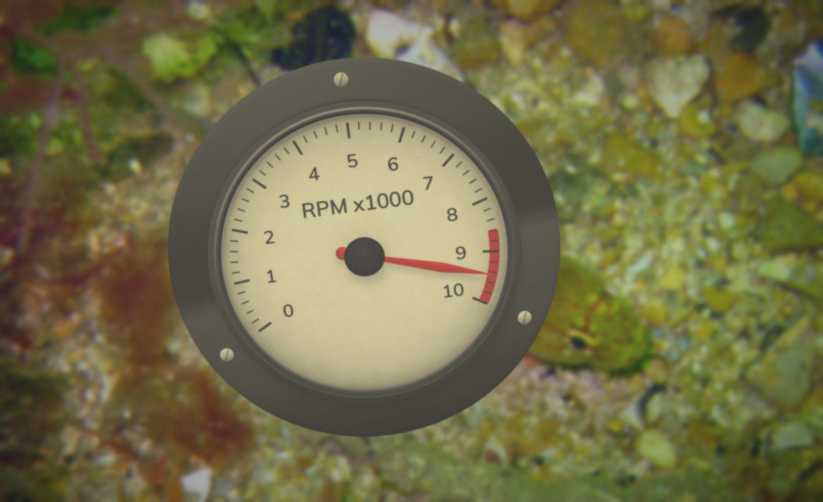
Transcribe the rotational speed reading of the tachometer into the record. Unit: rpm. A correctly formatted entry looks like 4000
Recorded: 9400
